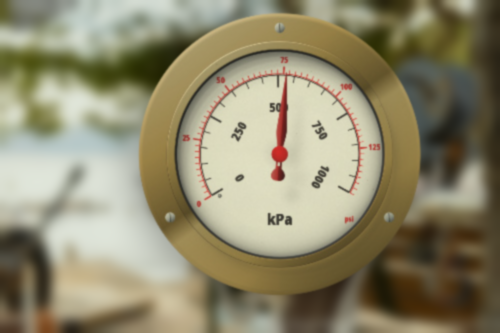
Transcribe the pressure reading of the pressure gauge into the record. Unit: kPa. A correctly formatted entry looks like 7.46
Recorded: 525
